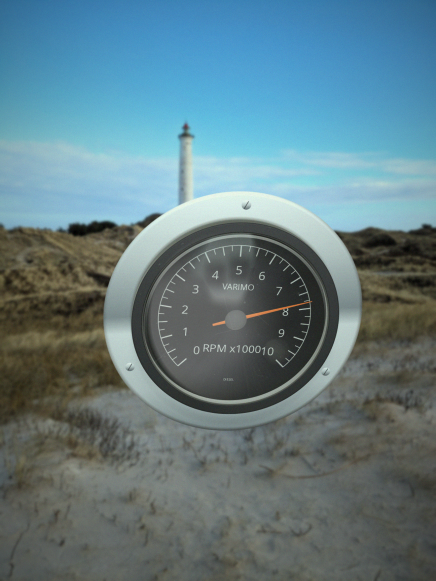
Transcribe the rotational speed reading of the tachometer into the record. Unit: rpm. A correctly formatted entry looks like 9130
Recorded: 7750
